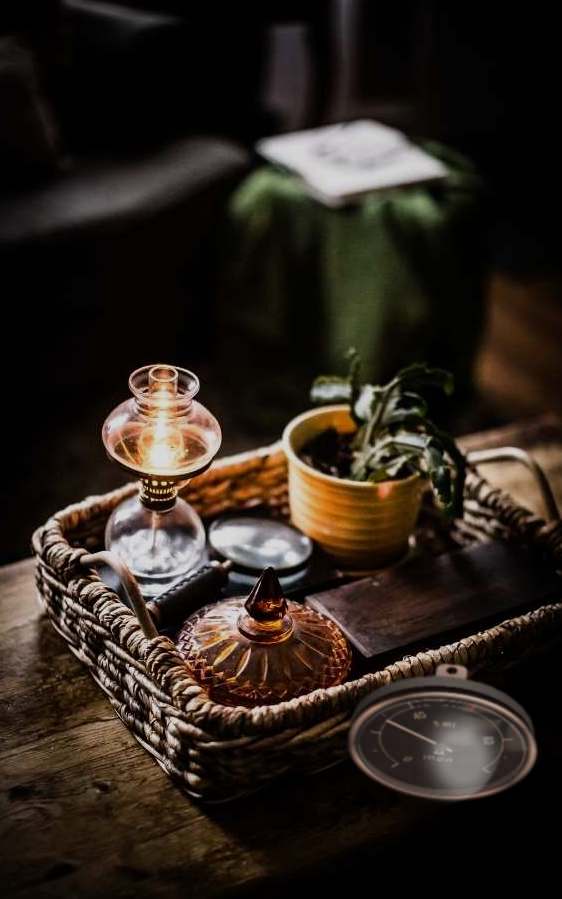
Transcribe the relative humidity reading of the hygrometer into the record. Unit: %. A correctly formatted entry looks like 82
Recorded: 30
